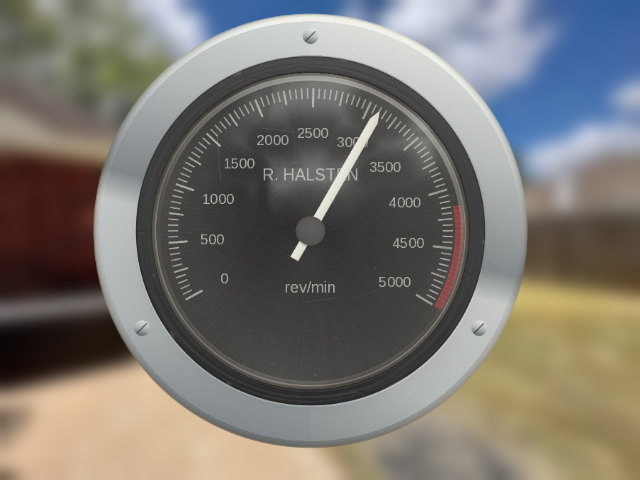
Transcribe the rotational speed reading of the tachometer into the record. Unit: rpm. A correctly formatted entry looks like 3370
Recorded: 3100
